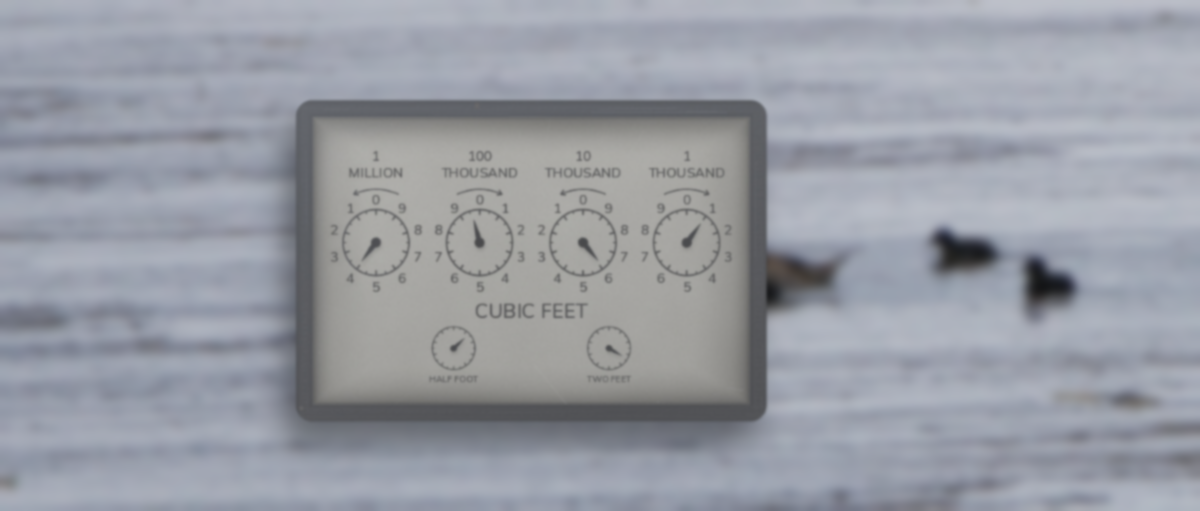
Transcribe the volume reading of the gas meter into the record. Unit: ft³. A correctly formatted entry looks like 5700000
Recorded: 396100
